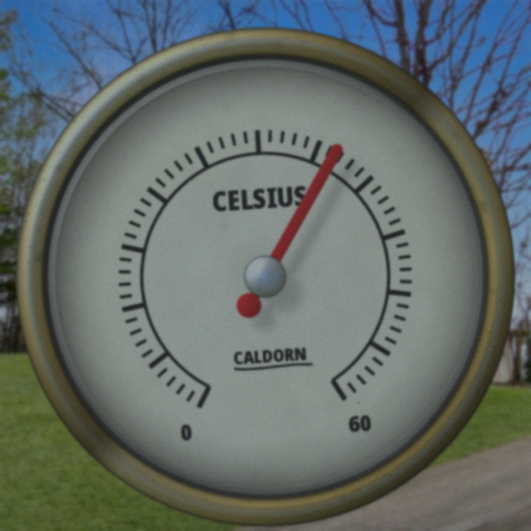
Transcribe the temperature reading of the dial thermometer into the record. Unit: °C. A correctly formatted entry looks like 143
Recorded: 36.5
